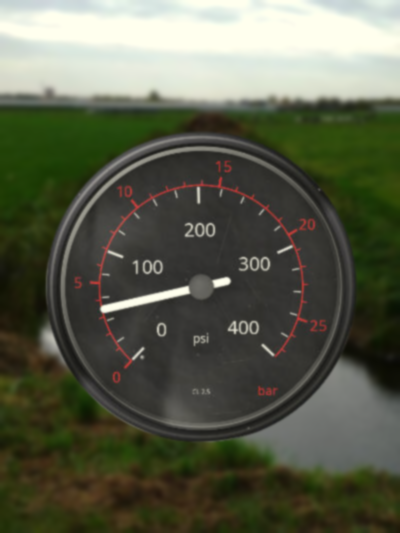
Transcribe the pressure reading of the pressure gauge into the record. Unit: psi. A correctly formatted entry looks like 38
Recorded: 50
